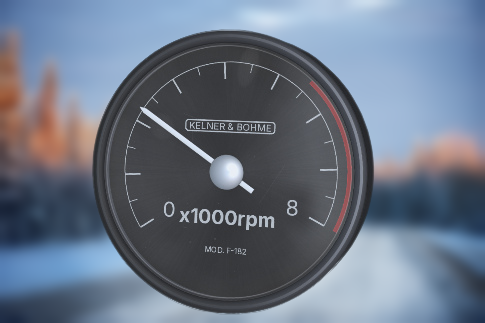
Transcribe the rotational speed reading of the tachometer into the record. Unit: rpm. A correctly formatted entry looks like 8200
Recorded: 2250
